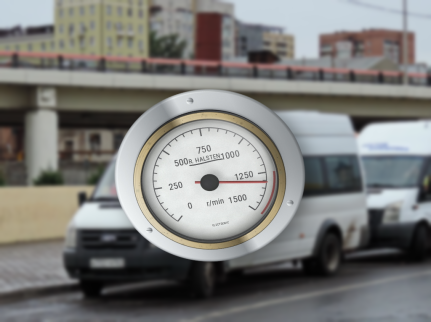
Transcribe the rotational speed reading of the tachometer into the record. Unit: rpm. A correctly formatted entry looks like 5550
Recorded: 1300
